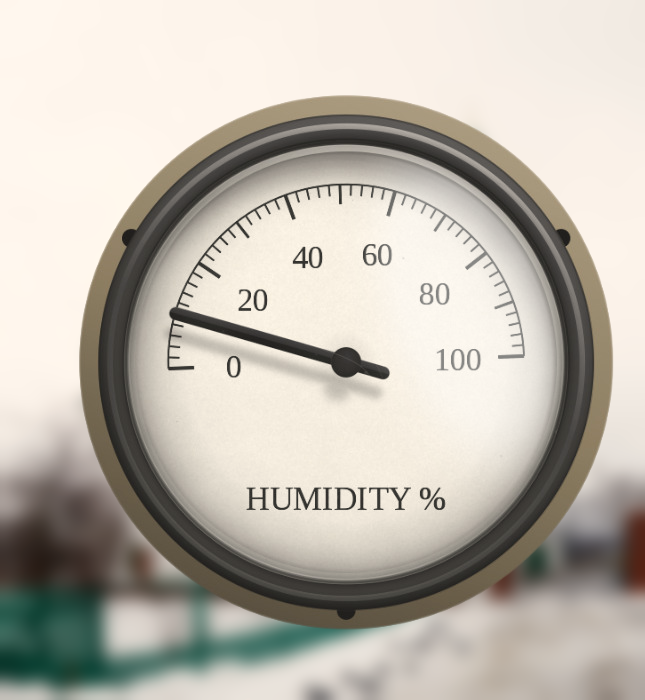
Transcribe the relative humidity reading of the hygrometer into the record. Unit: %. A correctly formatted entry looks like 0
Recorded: 10
